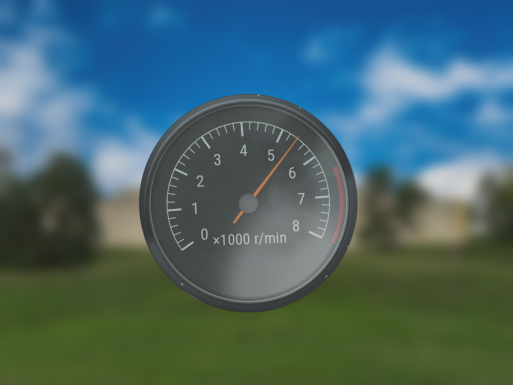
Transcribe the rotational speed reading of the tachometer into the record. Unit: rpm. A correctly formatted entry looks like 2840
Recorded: 5400
